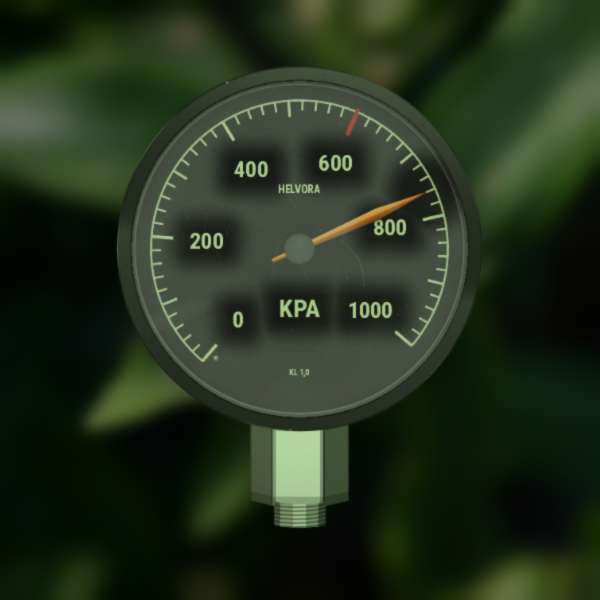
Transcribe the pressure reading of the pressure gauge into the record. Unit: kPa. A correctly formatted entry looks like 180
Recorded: 760
